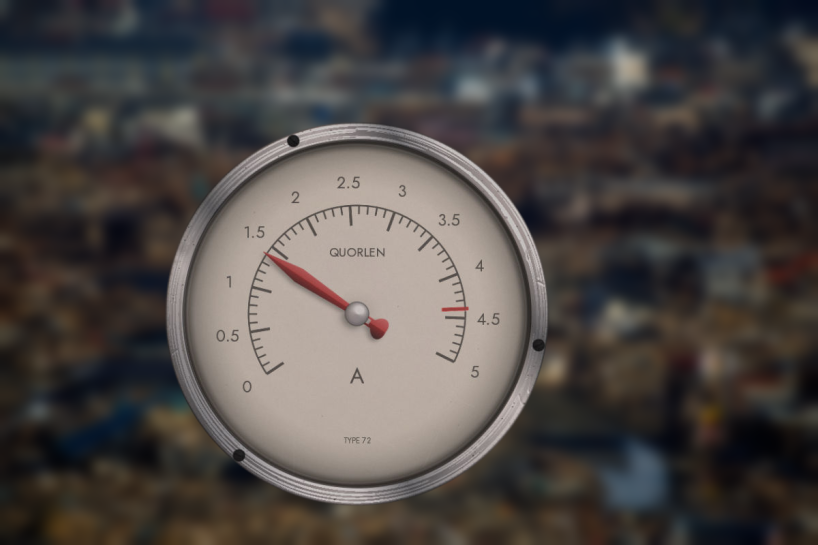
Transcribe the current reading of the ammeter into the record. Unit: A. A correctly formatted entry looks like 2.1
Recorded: 1.4
